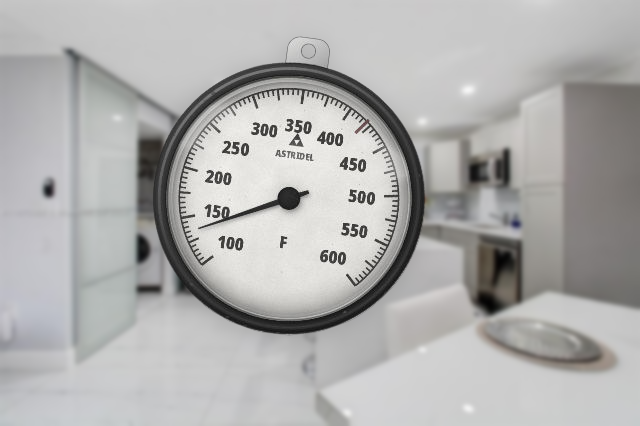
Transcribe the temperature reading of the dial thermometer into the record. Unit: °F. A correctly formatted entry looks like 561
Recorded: 135
